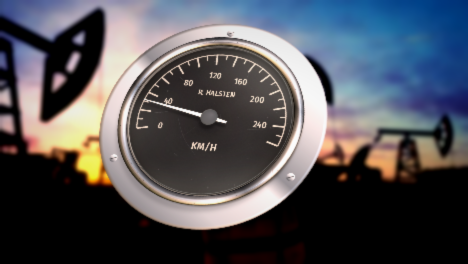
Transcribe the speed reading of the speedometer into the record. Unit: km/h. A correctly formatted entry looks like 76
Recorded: 30
